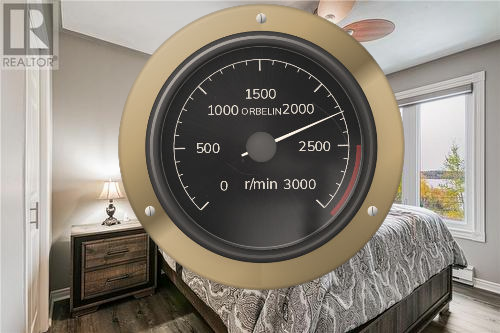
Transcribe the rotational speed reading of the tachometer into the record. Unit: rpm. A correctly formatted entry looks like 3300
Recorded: 2250
